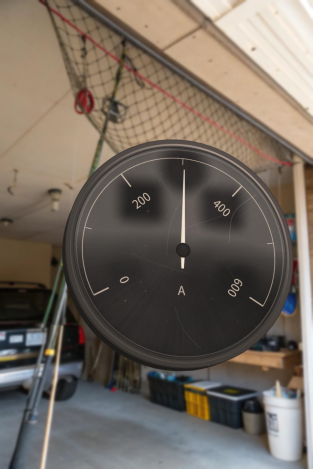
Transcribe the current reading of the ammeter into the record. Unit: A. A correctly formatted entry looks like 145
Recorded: 300
